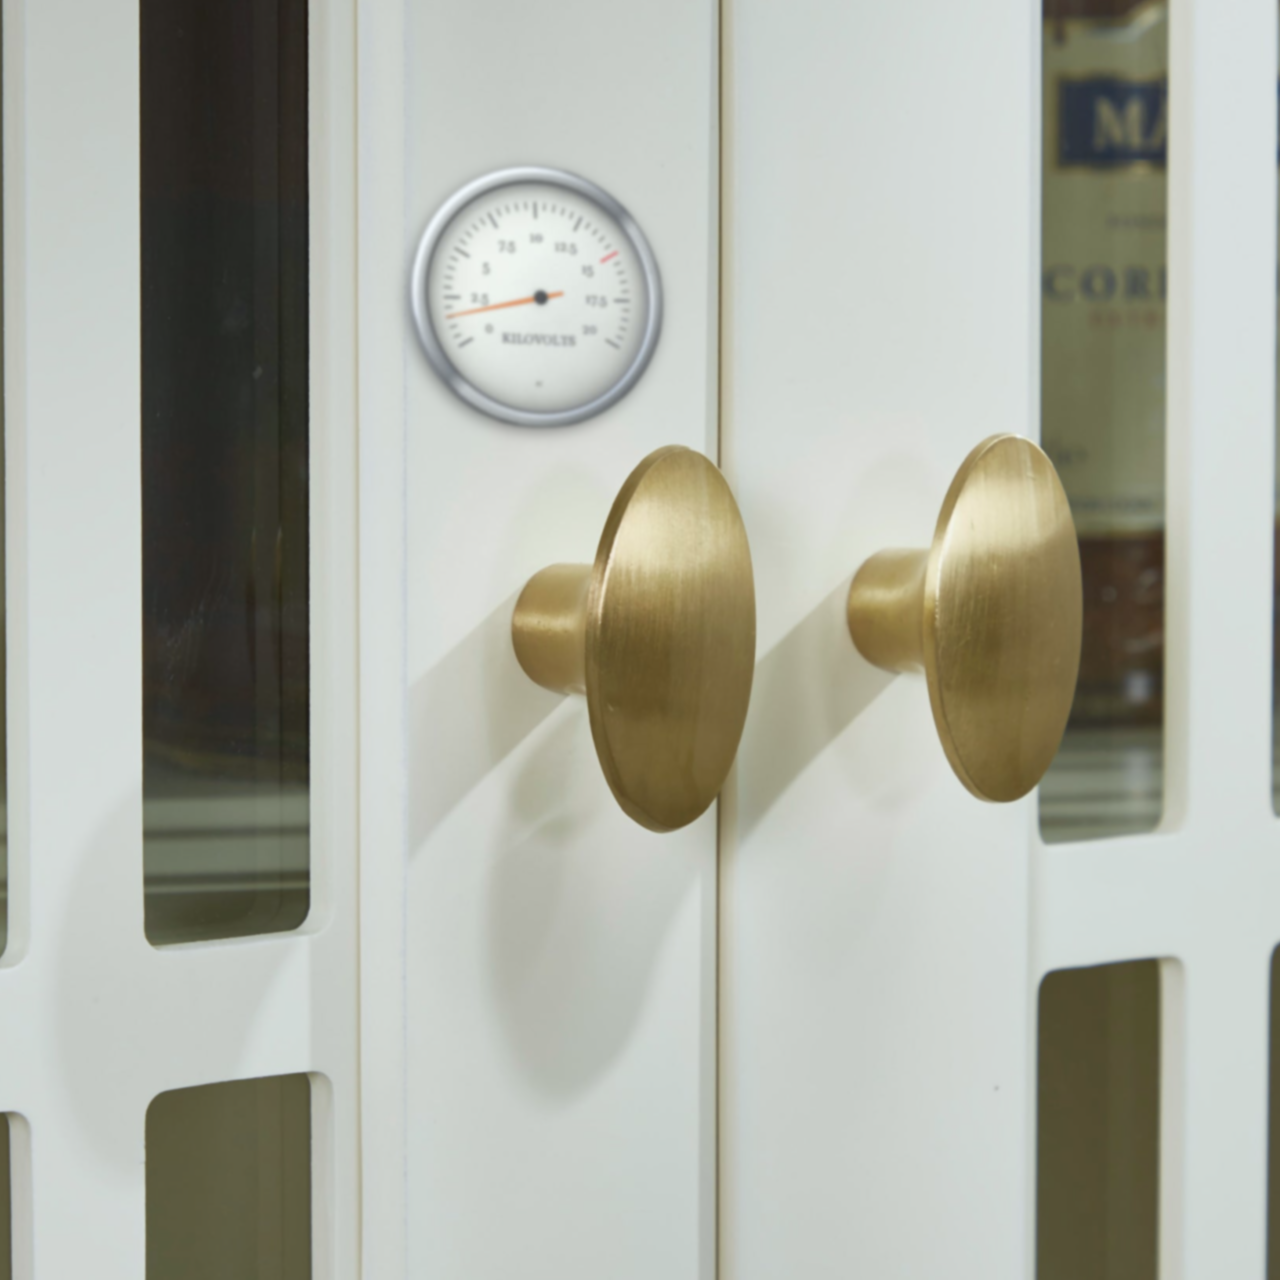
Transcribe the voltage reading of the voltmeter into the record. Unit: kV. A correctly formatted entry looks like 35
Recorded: 1.5
